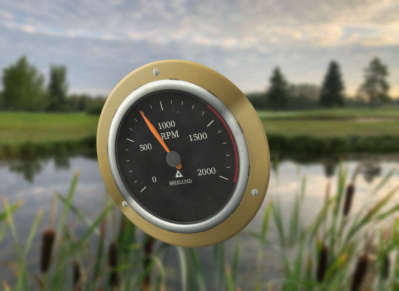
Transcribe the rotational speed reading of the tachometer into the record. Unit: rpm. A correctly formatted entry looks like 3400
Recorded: 800
